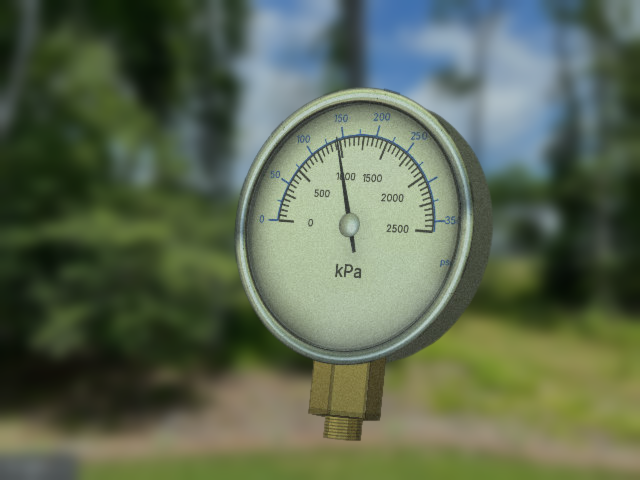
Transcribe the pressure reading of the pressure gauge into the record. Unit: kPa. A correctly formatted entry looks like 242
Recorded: 1000
